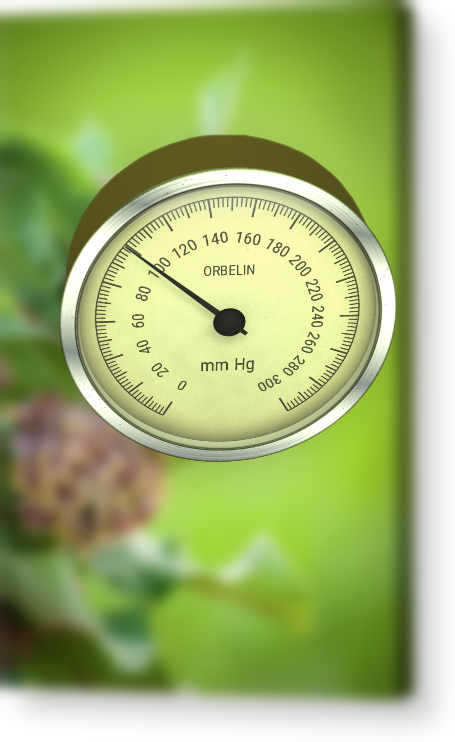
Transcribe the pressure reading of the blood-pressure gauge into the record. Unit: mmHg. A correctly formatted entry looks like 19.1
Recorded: 100
